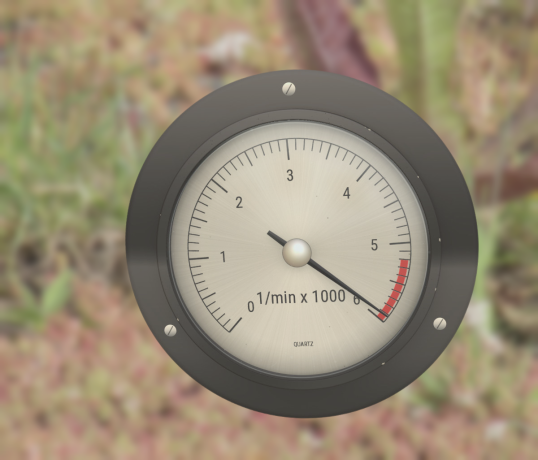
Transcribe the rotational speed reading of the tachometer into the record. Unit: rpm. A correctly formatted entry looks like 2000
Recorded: 5900
